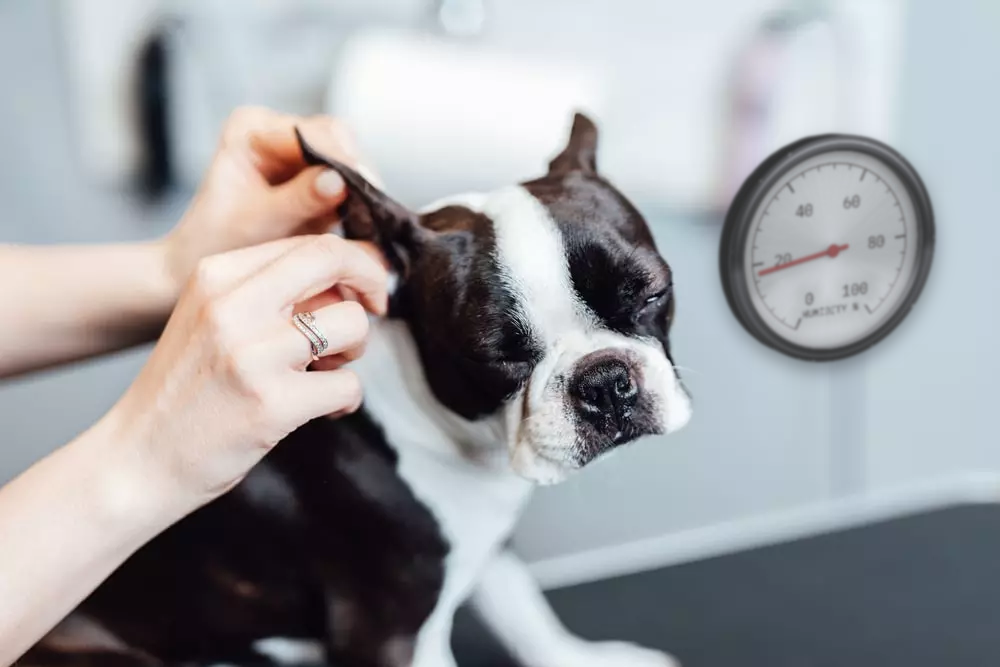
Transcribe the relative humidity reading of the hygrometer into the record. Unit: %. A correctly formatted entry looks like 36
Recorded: 18
